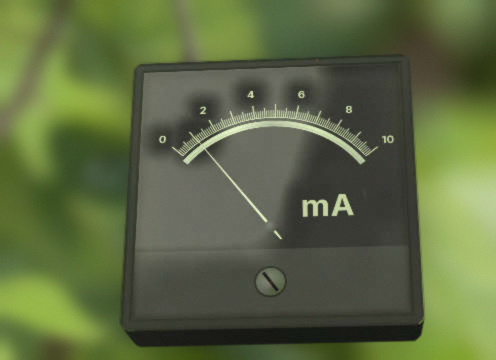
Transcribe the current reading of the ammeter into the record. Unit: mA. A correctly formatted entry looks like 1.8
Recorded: 1
